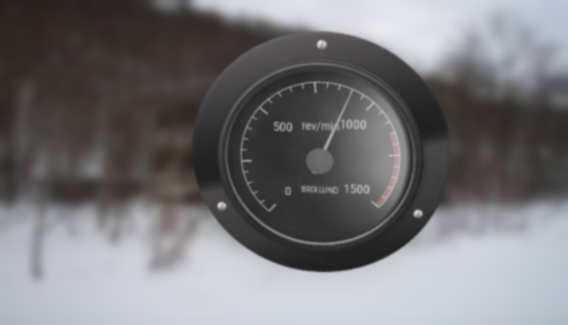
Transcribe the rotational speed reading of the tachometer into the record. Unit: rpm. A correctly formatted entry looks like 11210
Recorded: 900
